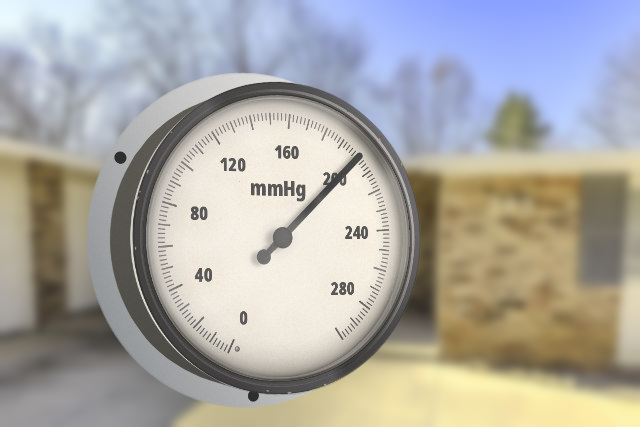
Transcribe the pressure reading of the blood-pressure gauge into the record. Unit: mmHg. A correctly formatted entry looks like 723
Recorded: 200
